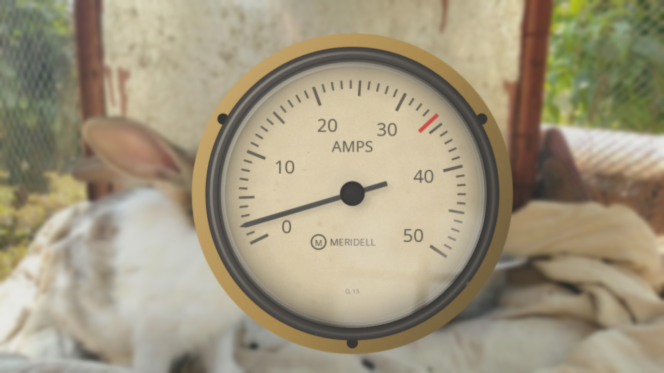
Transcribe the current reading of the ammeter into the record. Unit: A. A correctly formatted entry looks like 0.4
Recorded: 2
